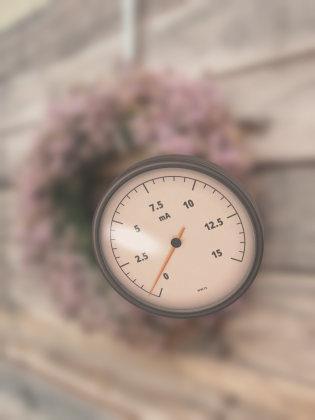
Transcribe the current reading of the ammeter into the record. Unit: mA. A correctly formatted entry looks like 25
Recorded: 0.5
